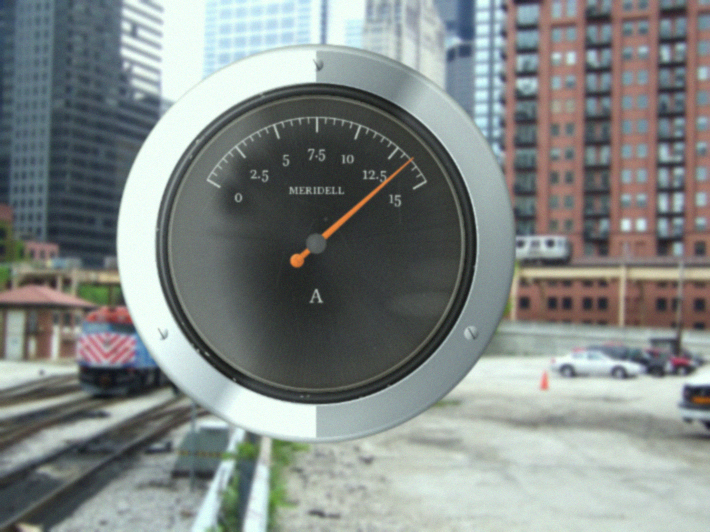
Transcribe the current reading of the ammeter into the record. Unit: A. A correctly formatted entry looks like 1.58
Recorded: 13.5
